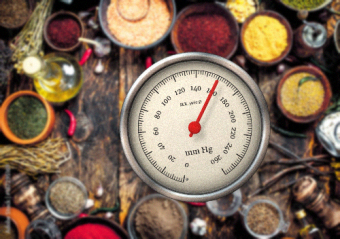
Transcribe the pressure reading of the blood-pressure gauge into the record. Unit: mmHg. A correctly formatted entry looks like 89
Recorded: 160
